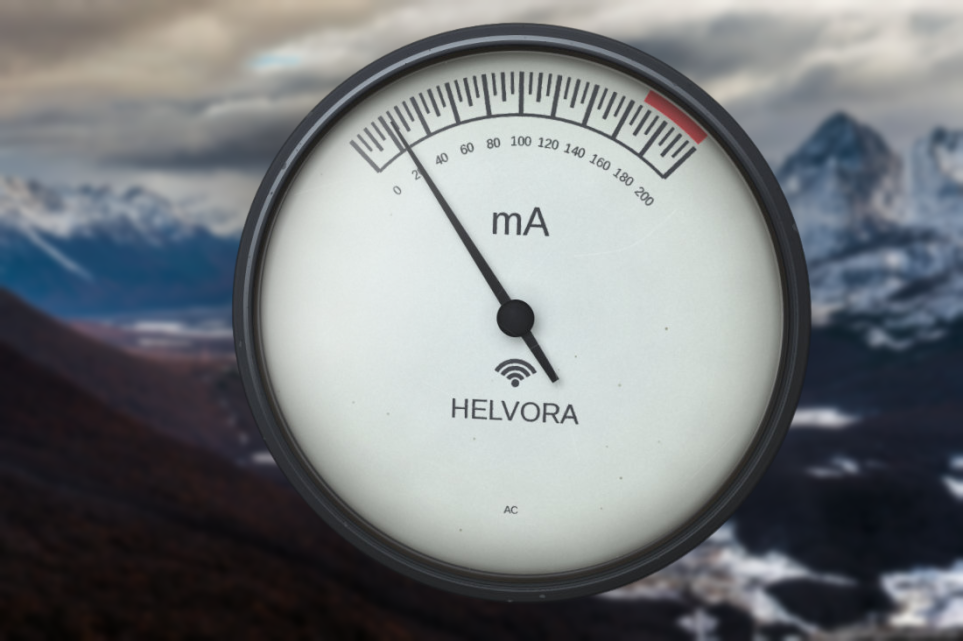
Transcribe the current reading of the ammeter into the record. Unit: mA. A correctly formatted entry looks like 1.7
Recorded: 25
